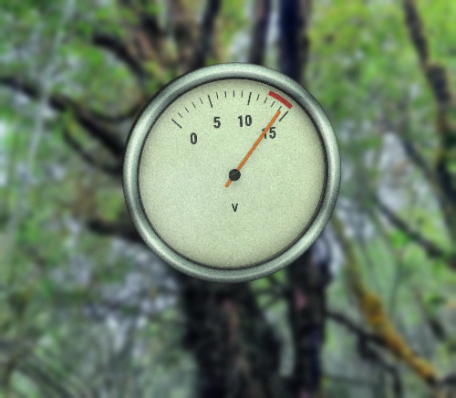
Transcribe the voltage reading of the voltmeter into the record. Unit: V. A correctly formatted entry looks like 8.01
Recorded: 14
